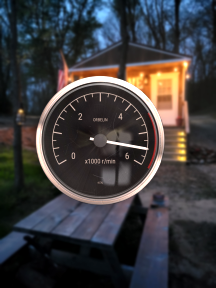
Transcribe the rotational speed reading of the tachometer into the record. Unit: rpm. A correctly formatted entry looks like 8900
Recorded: 5500
